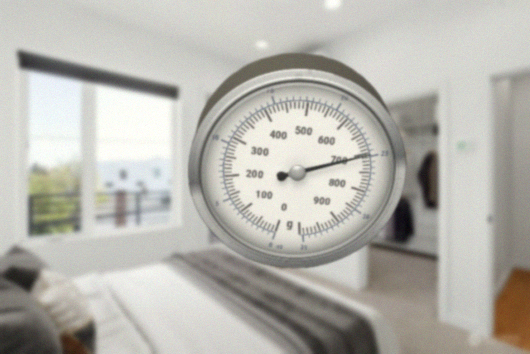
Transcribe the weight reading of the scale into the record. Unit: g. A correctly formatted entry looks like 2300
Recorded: 700
